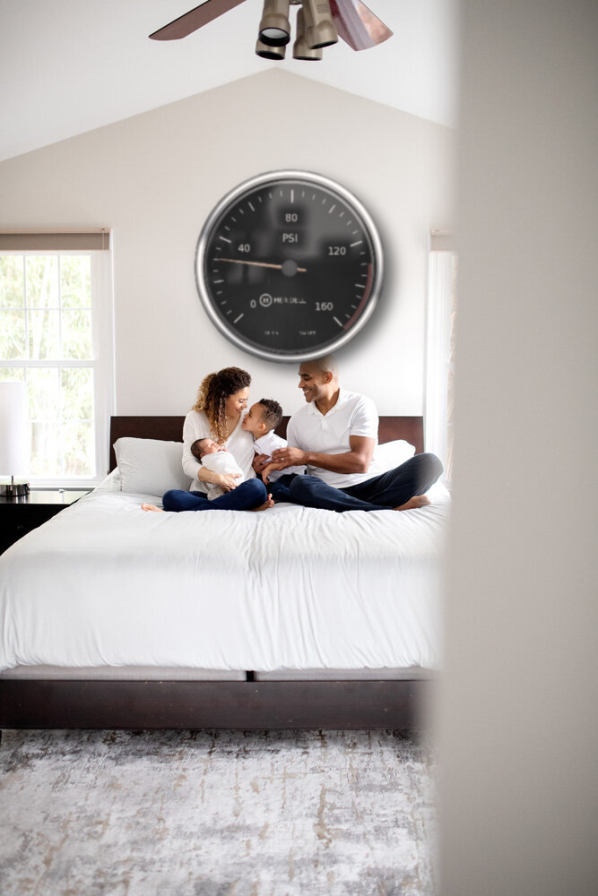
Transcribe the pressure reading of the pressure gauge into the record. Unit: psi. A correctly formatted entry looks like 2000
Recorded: 30
